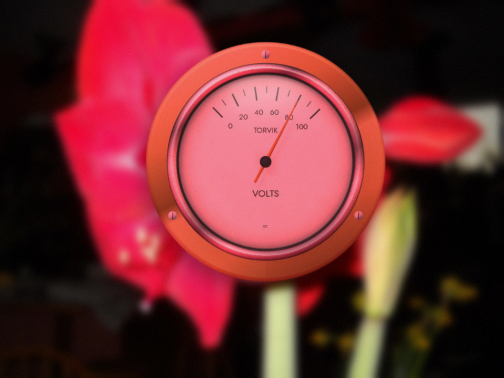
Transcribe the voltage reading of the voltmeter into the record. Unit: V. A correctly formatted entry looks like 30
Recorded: 80
